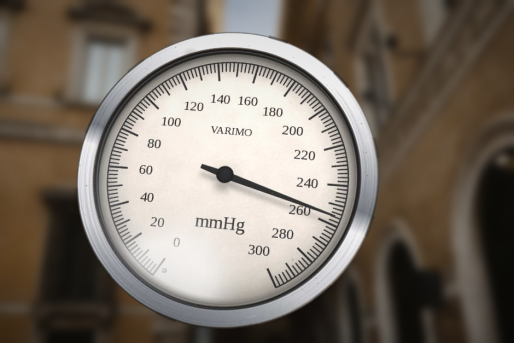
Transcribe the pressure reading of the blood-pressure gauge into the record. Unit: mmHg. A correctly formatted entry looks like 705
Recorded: 256
